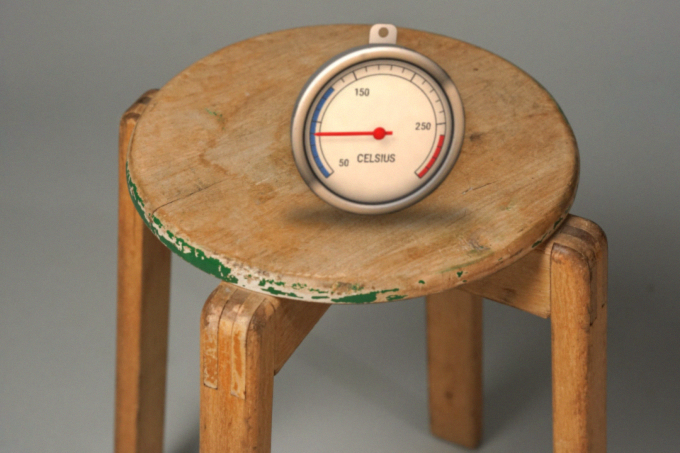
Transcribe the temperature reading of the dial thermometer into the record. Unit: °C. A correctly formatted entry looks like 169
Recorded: 90
